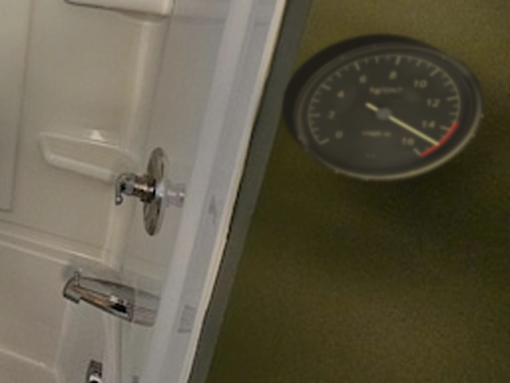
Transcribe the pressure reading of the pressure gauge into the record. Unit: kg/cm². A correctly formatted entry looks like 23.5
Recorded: 15
